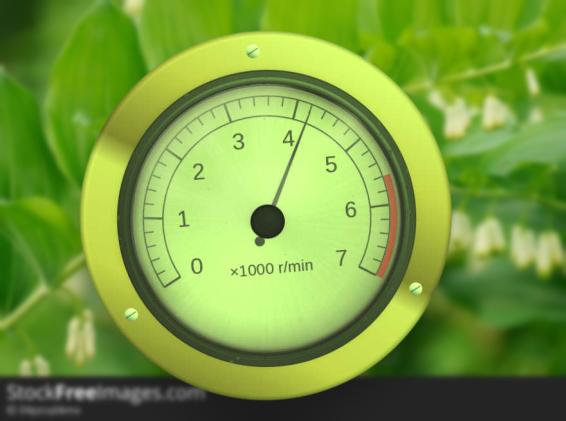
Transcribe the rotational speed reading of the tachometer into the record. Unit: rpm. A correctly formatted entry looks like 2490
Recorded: 4200
